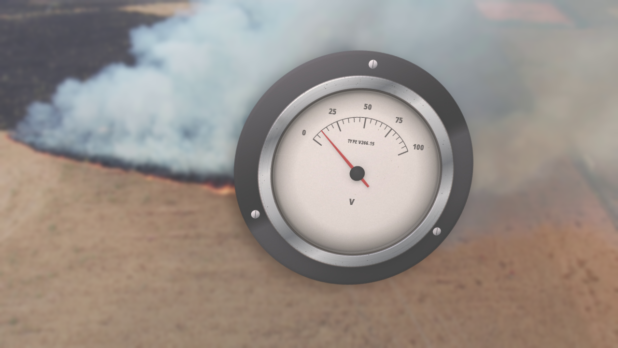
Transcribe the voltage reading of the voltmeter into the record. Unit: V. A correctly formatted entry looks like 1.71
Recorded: 10
